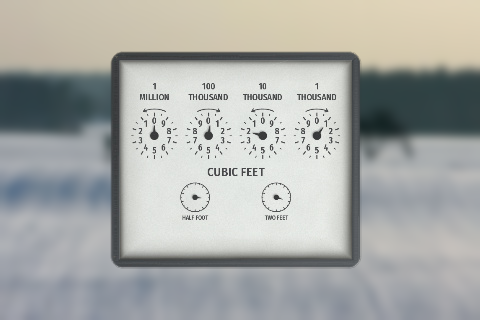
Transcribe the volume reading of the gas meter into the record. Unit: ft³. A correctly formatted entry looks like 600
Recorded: 2100
